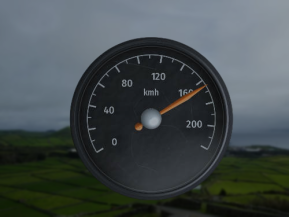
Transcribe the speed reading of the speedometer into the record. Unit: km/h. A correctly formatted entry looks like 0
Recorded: 165
